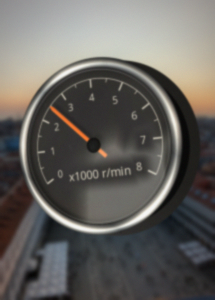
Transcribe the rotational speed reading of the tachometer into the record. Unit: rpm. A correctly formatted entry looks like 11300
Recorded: 2500
